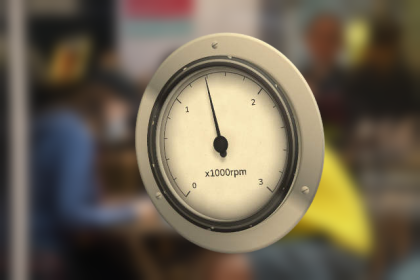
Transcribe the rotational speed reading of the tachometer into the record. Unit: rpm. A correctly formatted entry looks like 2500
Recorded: 1400
